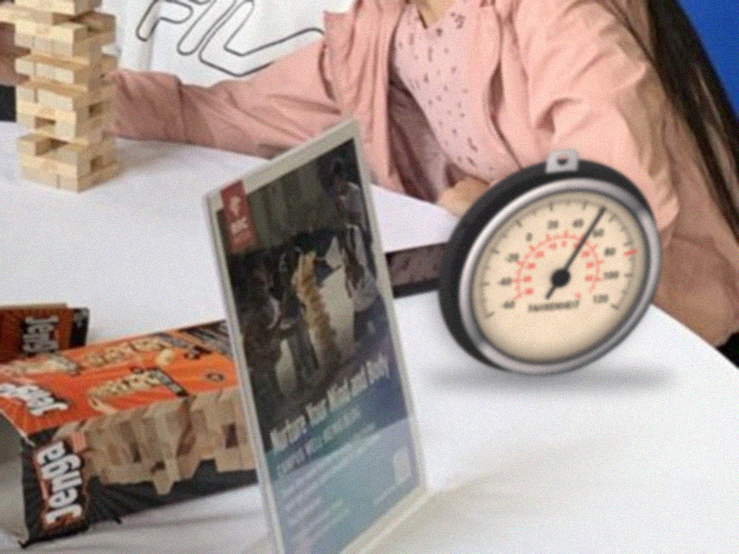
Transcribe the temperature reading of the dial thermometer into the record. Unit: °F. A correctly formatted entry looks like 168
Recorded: 50
